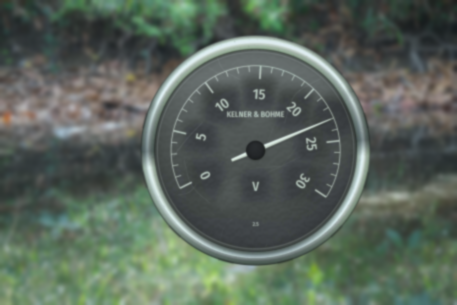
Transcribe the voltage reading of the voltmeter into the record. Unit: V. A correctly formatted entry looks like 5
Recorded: 23
